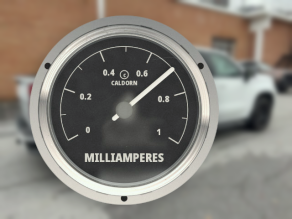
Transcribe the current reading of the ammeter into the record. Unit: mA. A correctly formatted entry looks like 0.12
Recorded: 0.7
